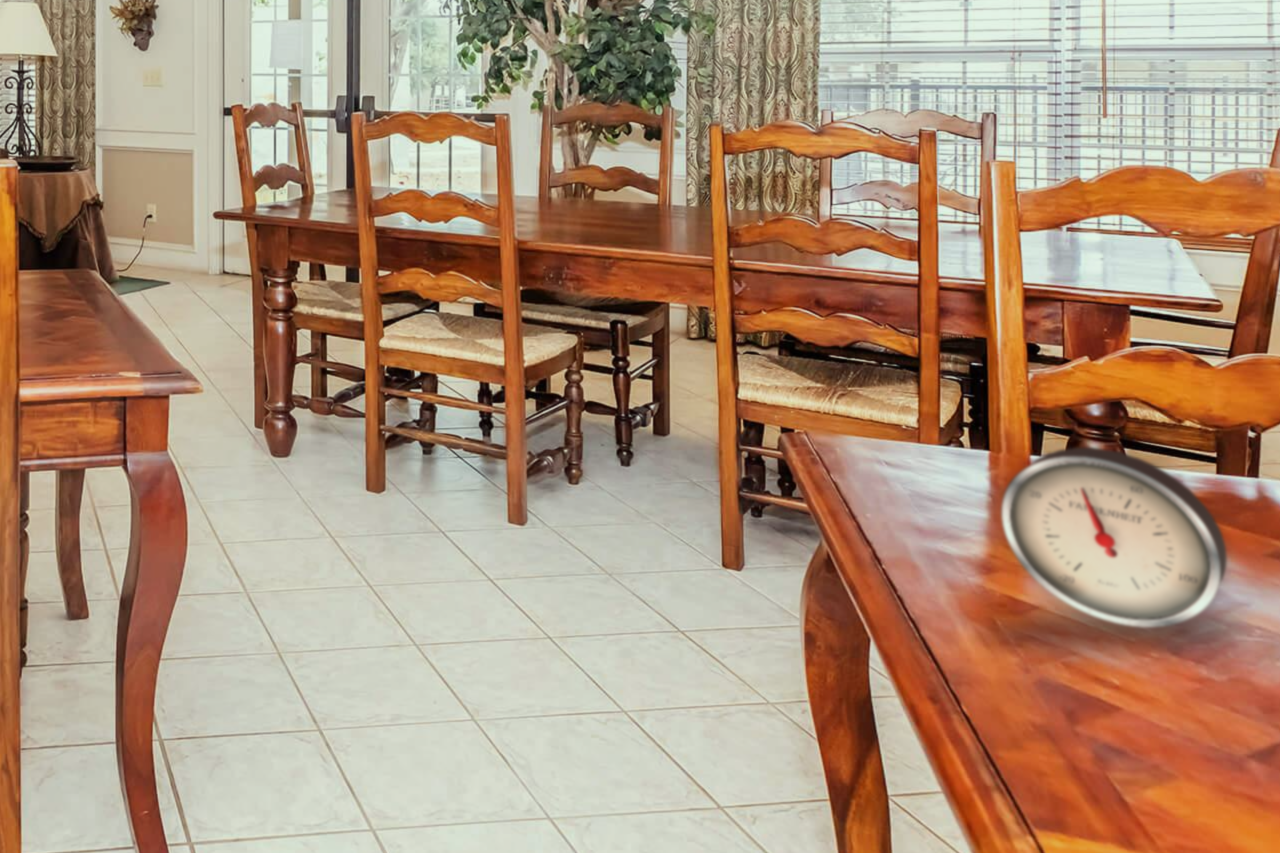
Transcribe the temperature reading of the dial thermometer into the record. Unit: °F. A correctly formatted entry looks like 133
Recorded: 40
